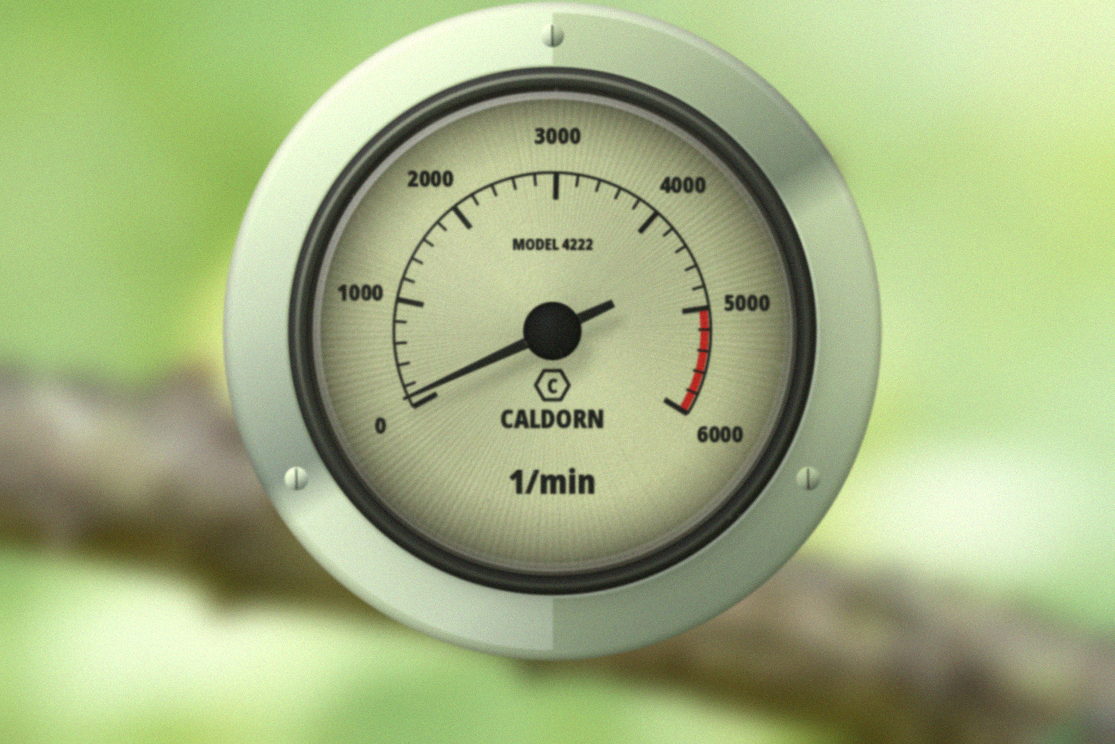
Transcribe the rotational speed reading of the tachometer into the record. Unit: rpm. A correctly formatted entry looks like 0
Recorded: 100
